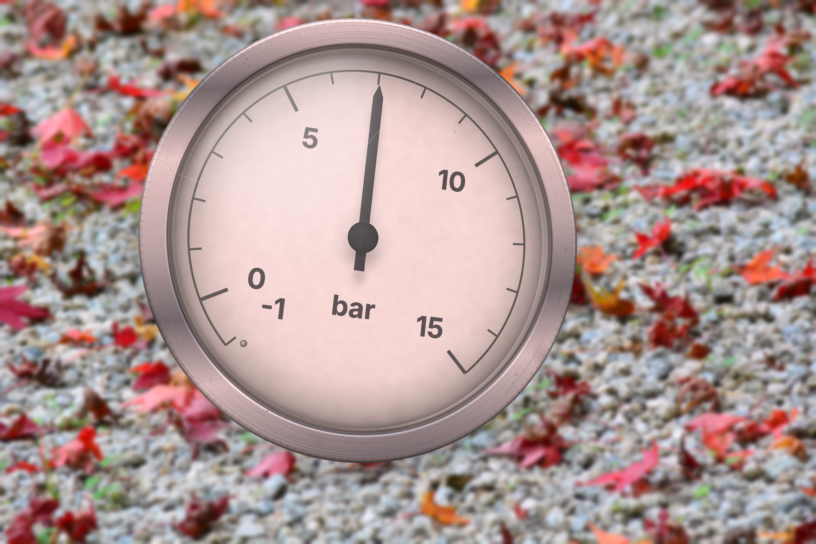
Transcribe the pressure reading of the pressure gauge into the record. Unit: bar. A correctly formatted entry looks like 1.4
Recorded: 7
